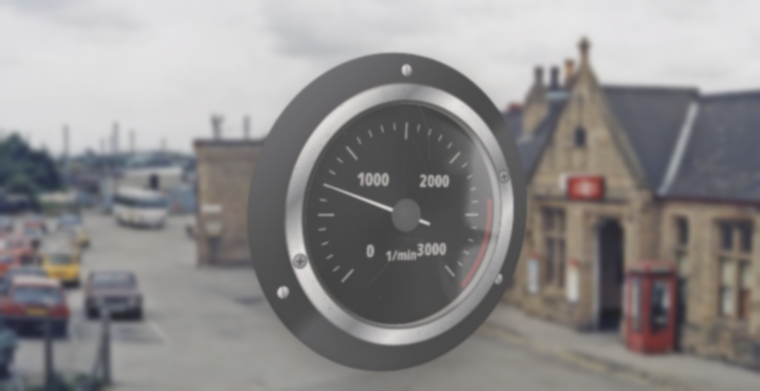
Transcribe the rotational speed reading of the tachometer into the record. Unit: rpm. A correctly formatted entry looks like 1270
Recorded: 700
